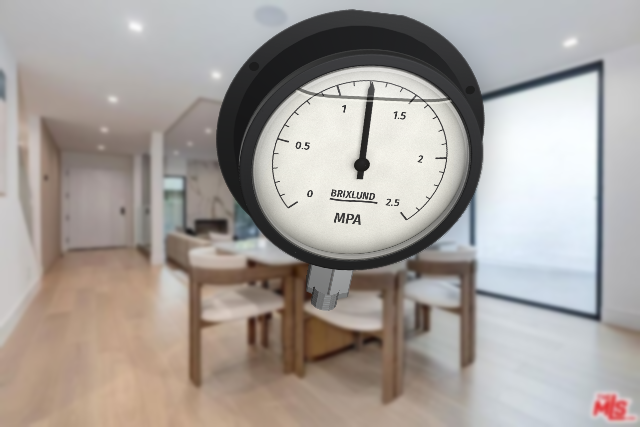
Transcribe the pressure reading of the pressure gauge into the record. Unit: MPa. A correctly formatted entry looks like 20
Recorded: 1.2
